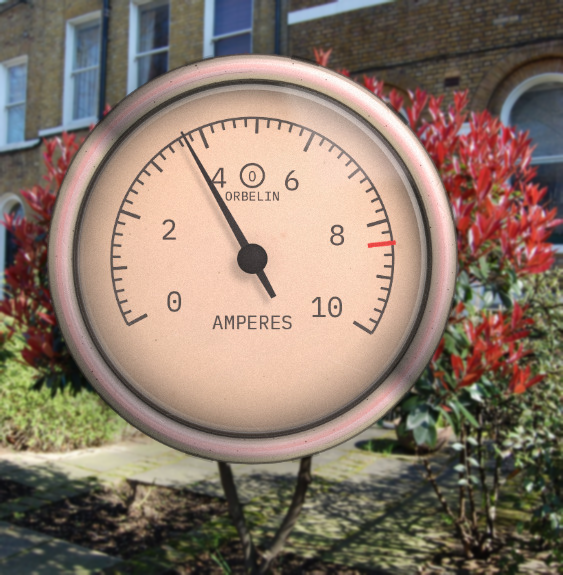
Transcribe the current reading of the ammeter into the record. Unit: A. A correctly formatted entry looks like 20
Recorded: 3.7
